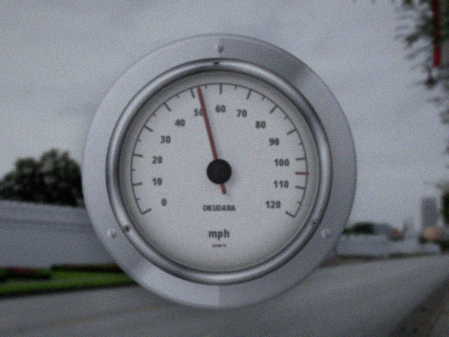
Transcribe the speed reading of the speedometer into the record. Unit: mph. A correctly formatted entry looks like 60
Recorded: 52.5
